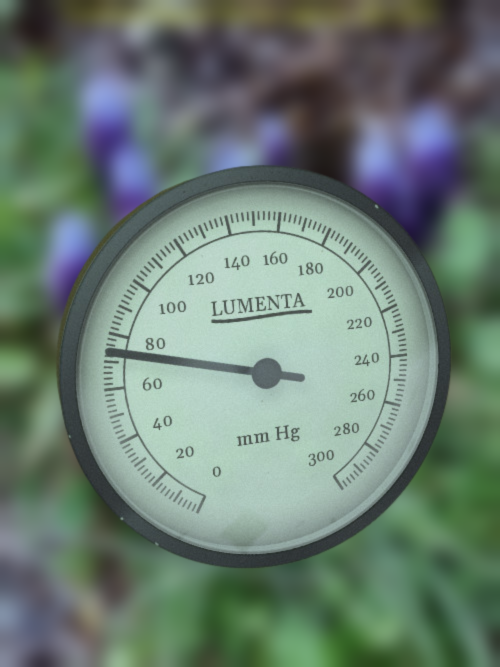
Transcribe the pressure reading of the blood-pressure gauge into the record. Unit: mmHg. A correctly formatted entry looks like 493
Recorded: 74
